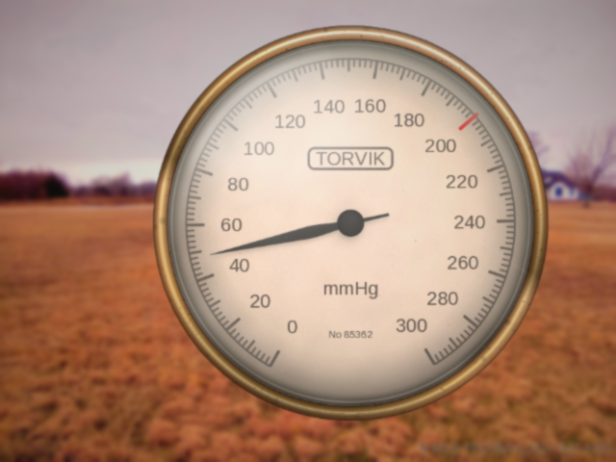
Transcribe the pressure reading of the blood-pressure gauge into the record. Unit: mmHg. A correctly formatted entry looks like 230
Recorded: 48
